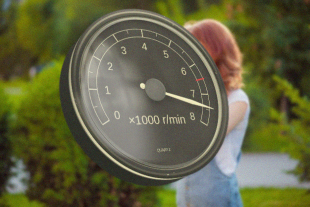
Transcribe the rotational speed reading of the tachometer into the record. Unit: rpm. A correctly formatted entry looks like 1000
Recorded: 7500
